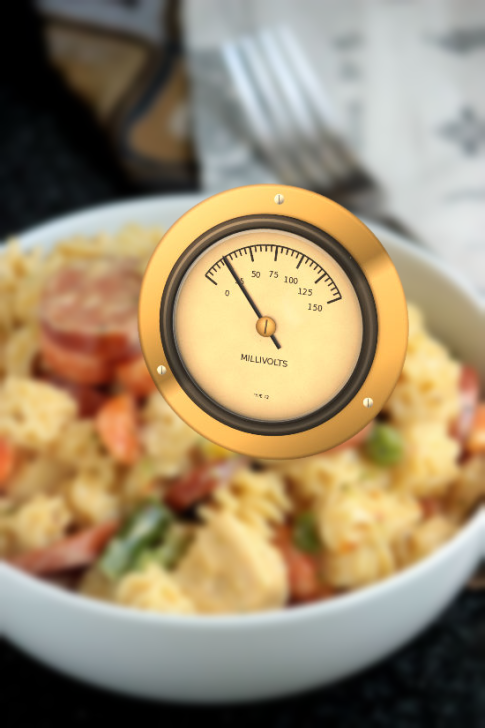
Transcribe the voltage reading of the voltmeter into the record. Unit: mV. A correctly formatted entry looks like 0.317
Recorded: 25
